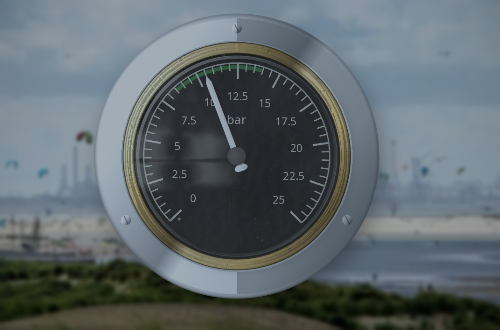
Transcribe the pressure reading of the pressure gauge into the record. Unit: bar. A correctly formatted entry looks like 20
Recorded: 10.5
